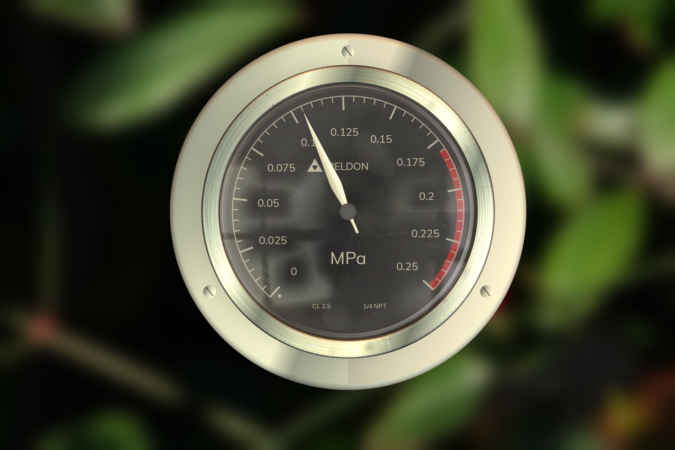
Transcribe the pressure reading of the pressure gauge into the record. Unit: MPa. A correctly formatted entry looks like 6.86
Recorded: 0.105
